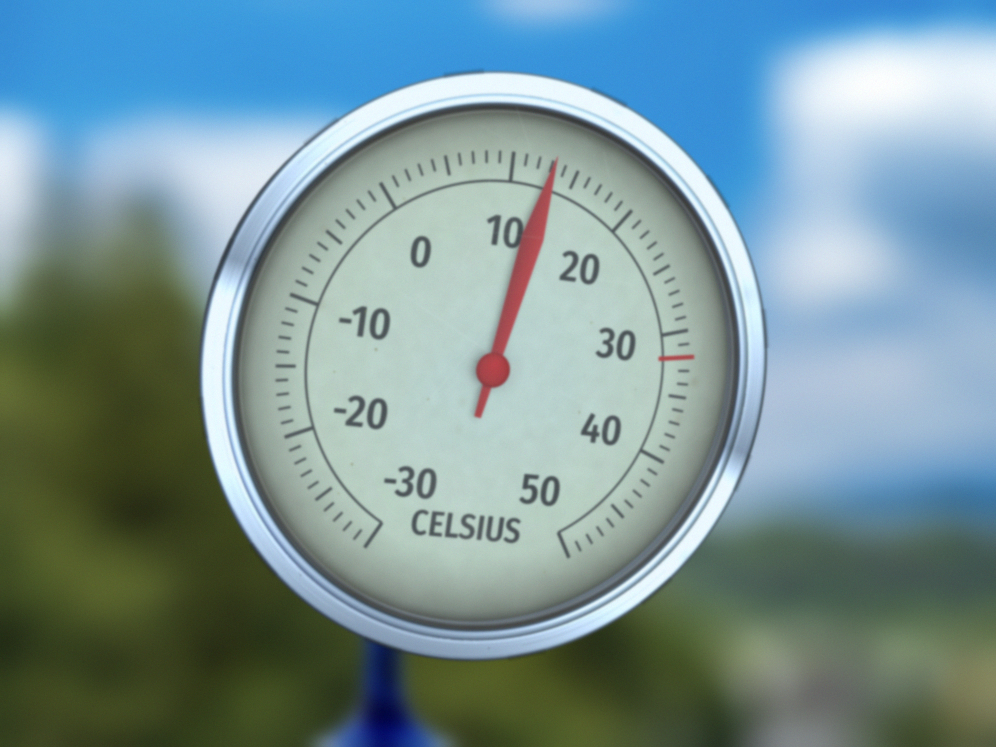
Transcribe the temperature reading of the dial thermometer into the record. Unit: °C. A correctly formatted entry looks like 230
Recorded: 13
